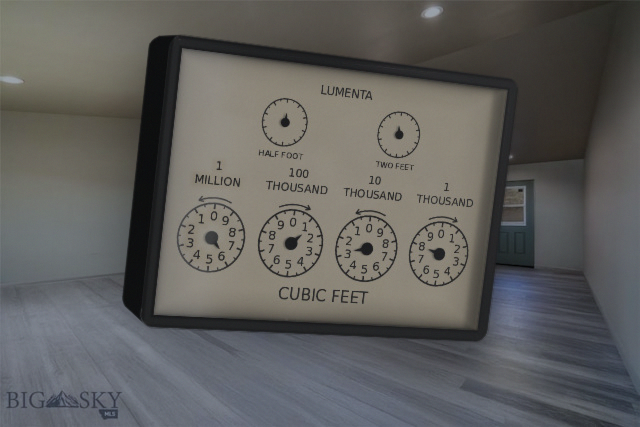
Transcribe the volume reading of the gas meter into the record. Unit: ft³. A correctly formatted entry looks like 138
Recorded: 612800
